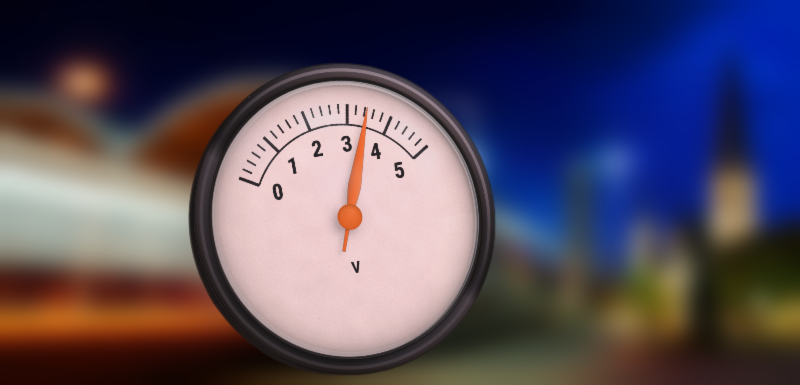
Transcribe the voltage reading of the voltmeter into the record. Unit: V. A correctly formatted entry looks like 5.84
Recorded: 3.4
